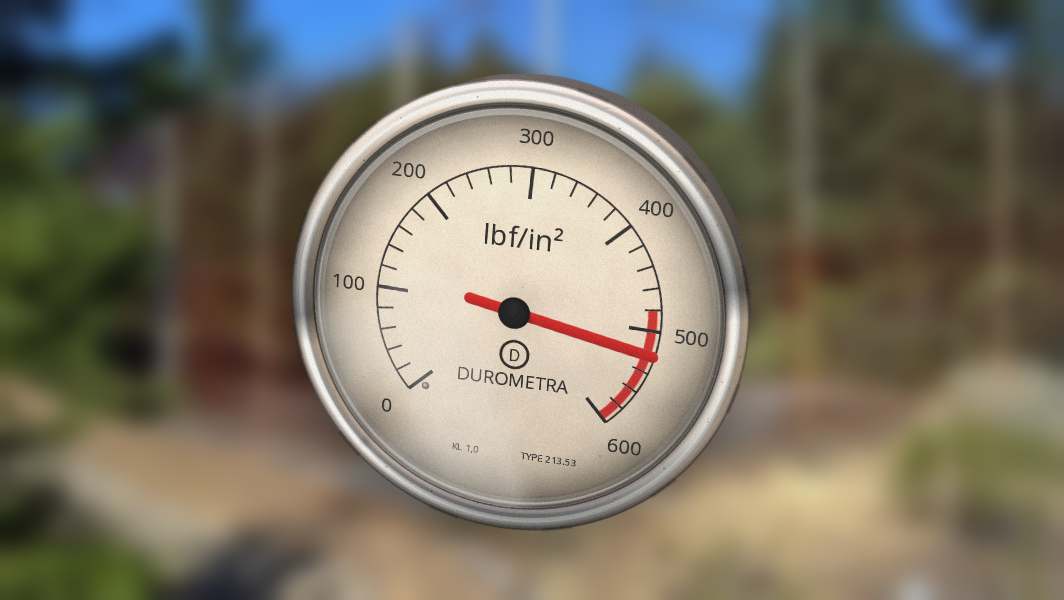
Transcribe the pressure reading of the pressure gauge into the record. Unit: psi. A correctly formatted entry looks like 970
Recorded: 520
